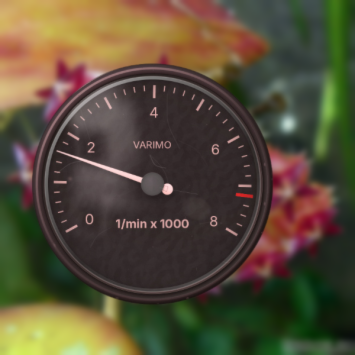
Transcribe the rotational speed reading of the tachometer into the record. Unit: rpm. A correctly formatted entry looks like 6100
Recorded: 1600
